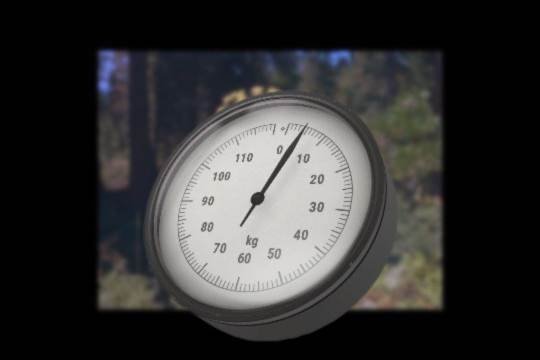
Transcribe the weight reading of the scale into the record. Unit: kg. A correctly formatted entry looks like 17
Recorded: 5
